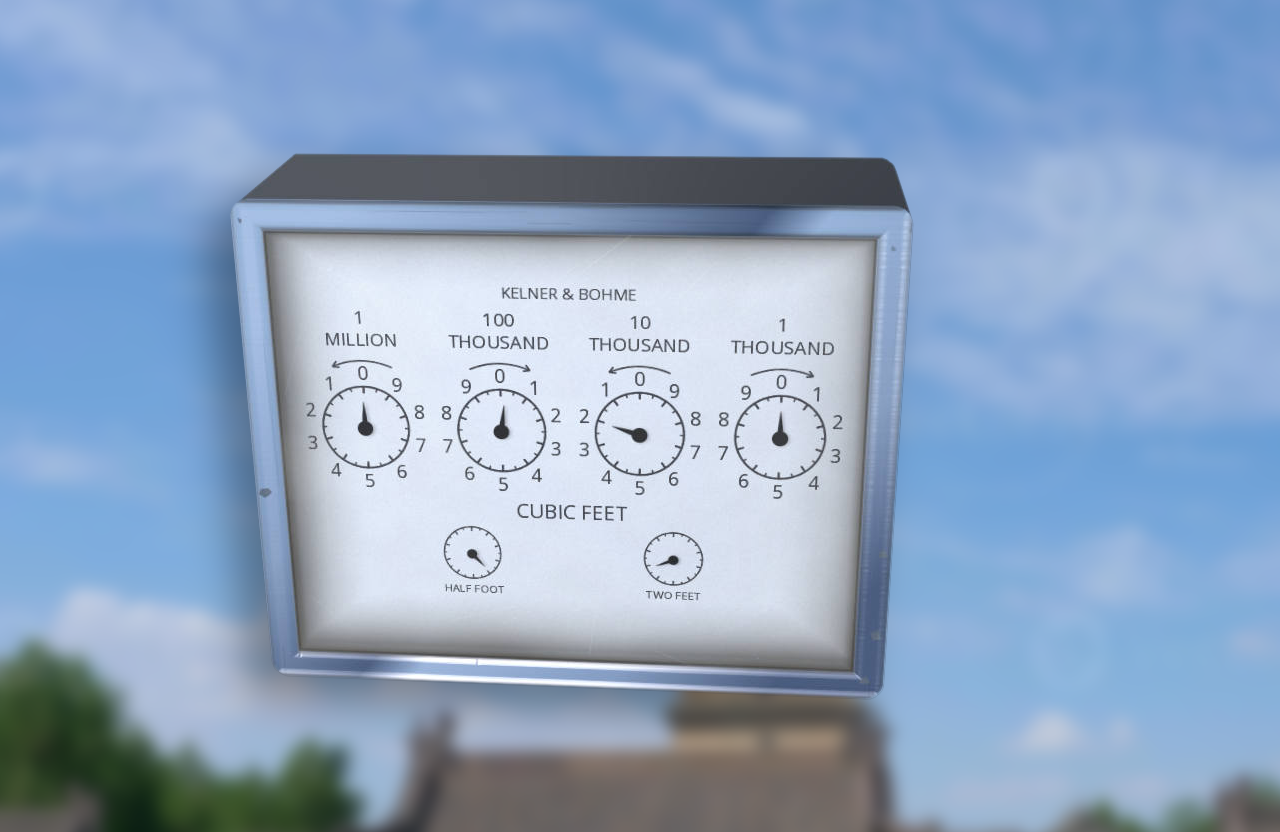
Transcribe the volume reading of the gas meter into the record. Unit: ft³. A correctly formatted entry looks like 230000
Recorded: 2000
